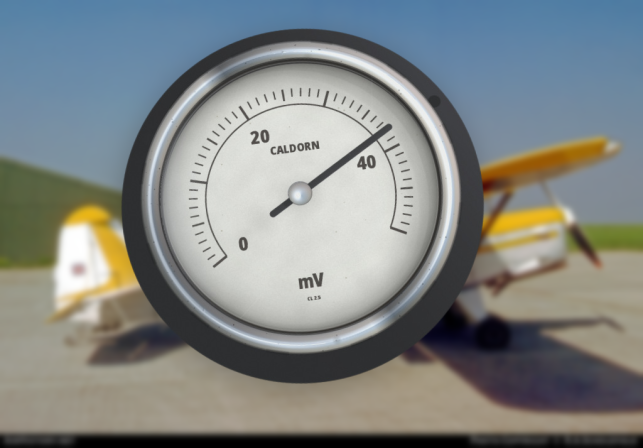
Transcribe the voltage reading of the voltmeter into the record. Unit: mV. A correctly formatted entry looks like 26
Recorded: 38
